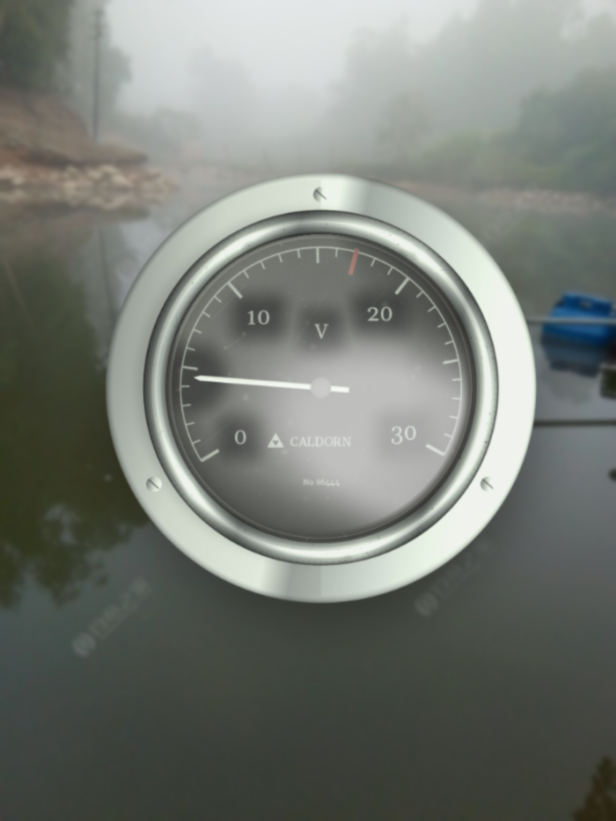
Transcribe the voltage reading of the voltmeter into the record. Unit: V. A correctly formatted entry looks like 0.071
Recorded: 4.5
